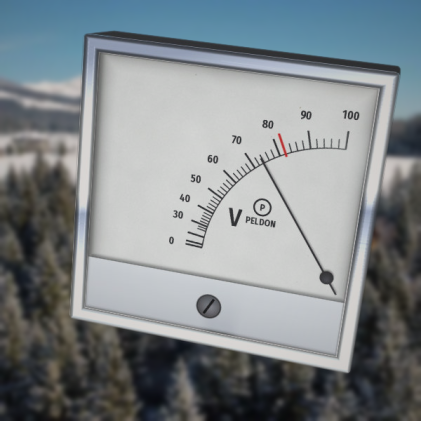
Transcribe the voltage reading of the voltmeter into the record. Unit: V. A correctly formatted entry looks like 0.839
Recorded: 74
